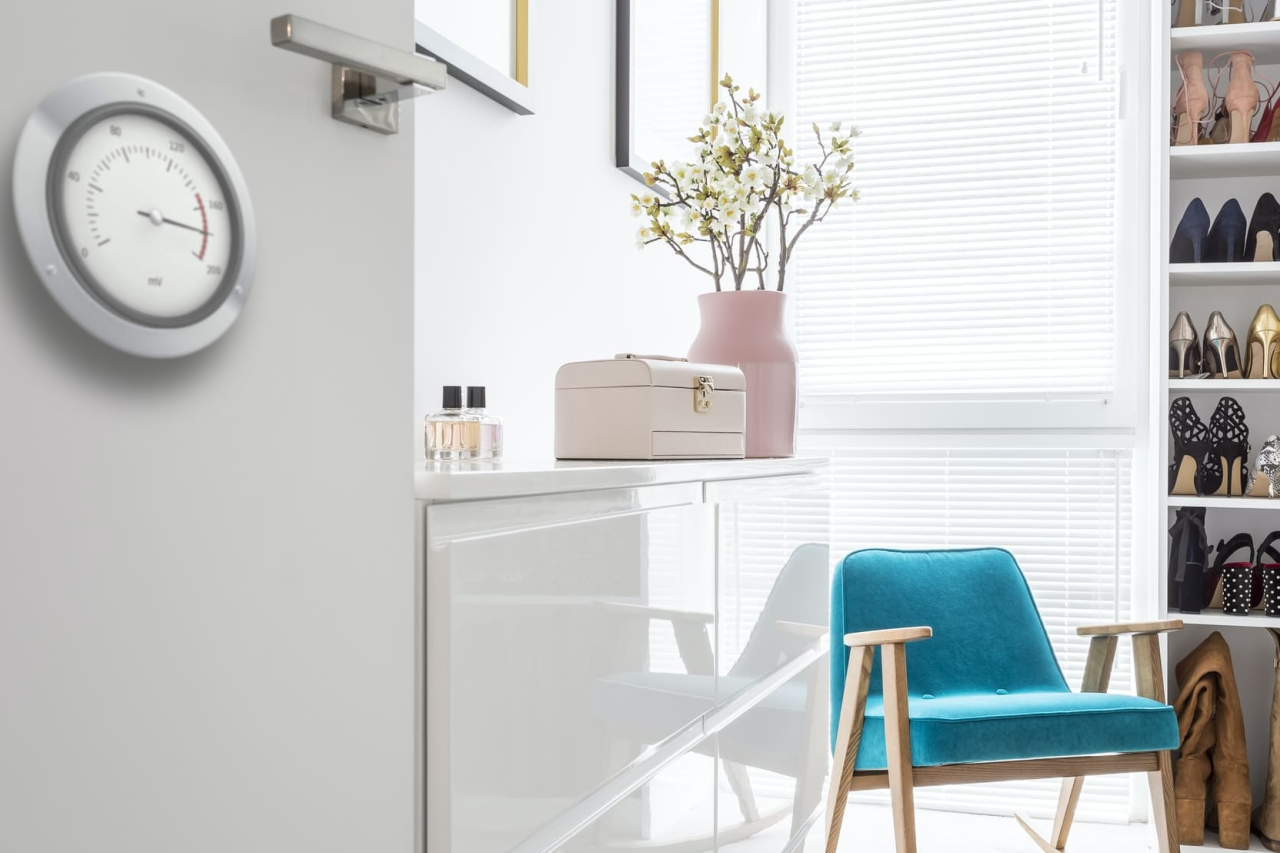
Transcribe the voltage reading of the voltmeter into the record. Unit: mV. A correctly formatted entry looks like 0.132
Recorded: 180
